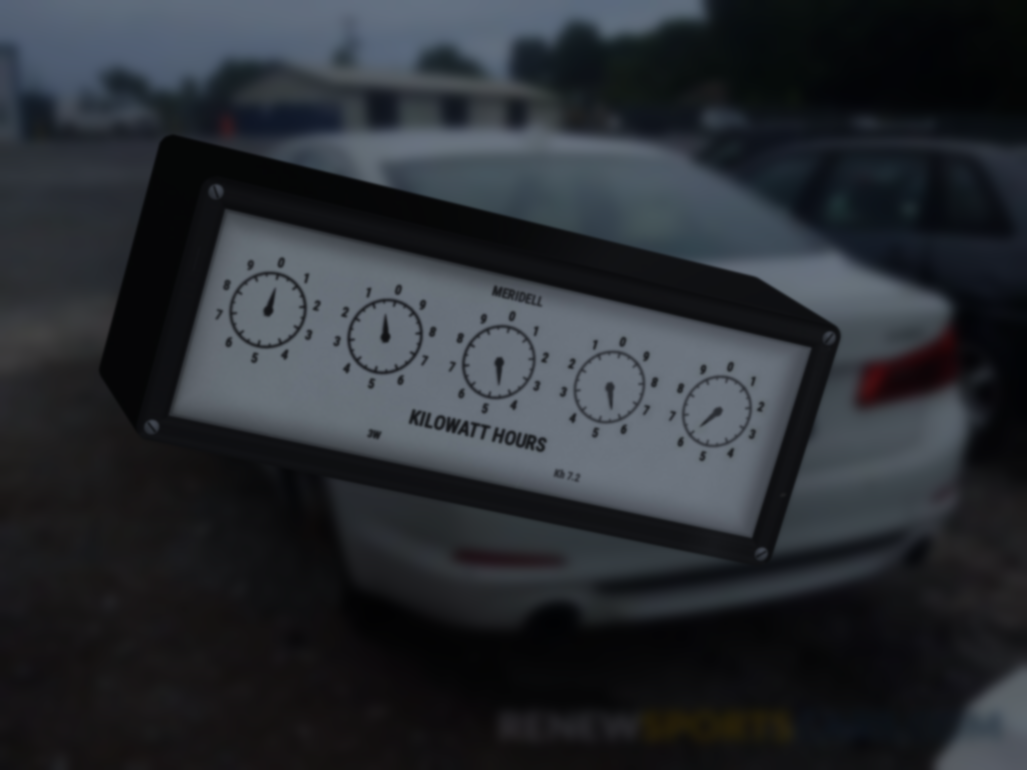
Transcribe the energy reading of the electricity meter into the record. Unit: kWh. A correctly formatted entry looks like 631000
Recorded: 456
